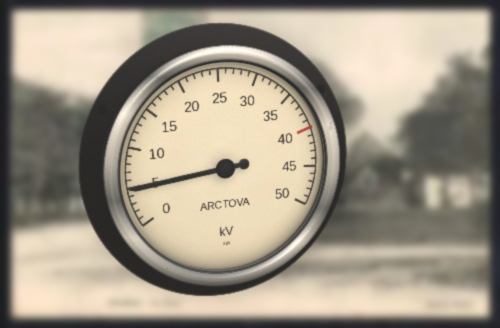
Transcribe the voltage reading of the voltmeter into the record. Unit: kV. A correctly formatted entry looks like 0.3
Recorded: 5
